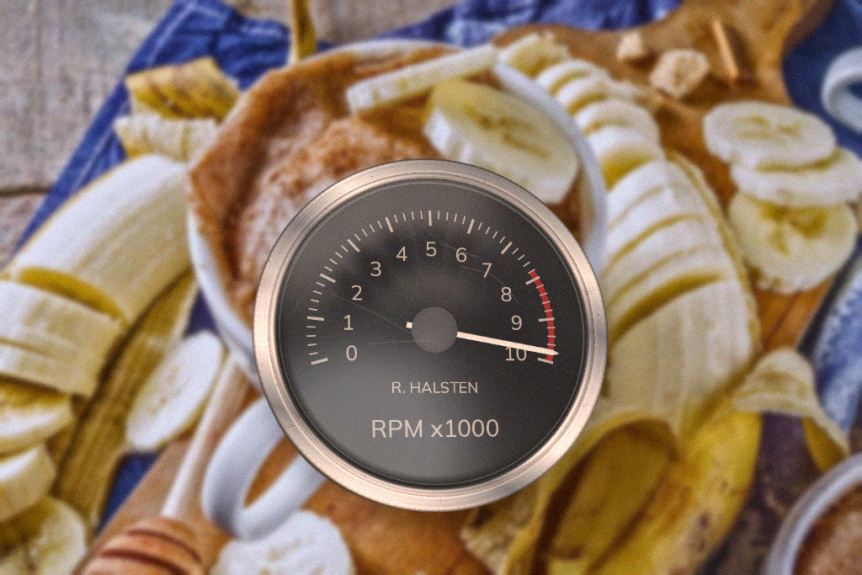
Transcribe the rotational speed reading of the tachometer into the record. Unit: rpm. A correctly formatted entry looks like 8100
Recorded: 9800
